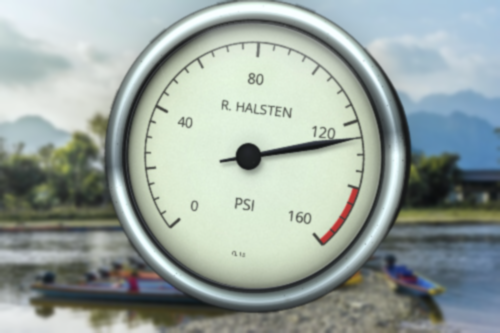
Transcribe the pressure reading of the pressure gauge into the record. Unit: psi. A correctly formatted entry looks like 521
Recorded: 125
